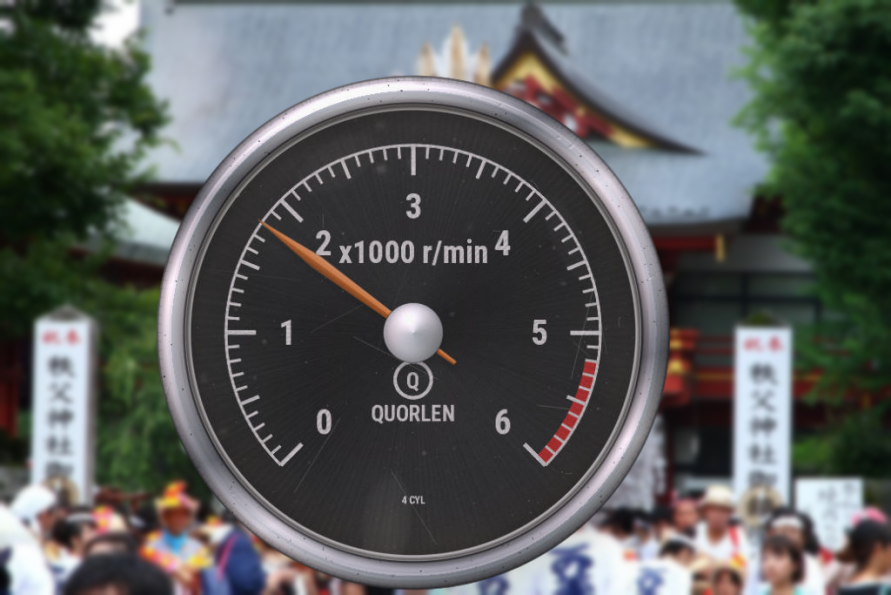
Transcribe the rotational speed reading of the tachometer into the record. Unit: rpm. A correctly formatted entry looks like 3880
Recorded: 1800
